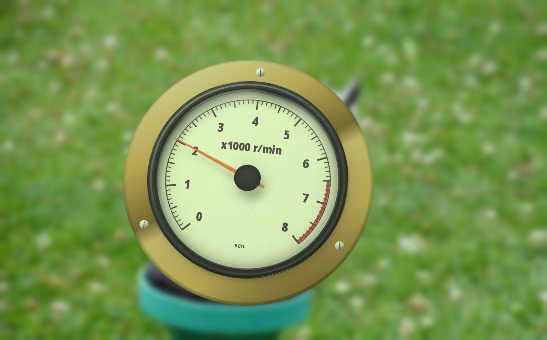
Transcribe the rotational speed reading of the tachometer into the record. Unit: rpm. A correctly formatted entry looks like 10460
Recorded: 2000
